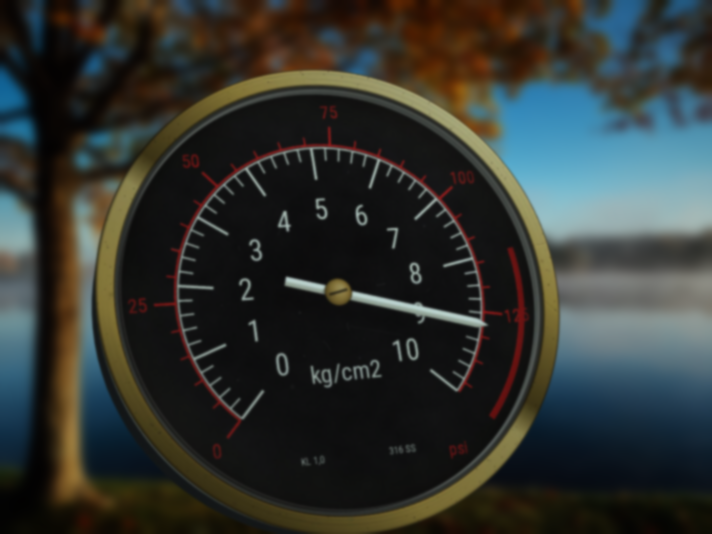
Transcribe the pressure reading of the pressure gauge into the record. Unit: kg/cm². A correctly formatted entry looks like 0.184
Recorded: 9
